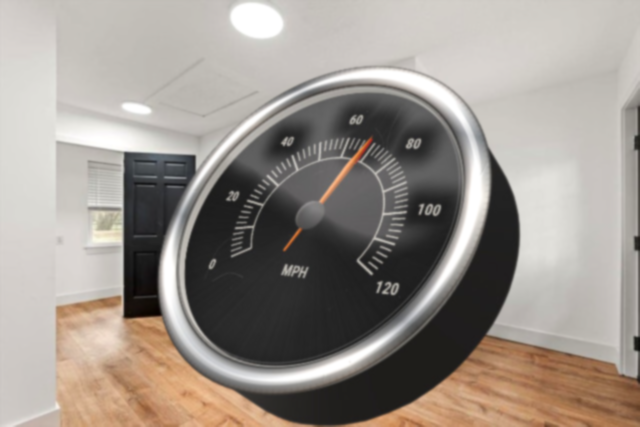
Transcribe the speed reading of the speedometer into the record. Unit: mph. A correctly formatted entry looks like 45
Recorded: 70
